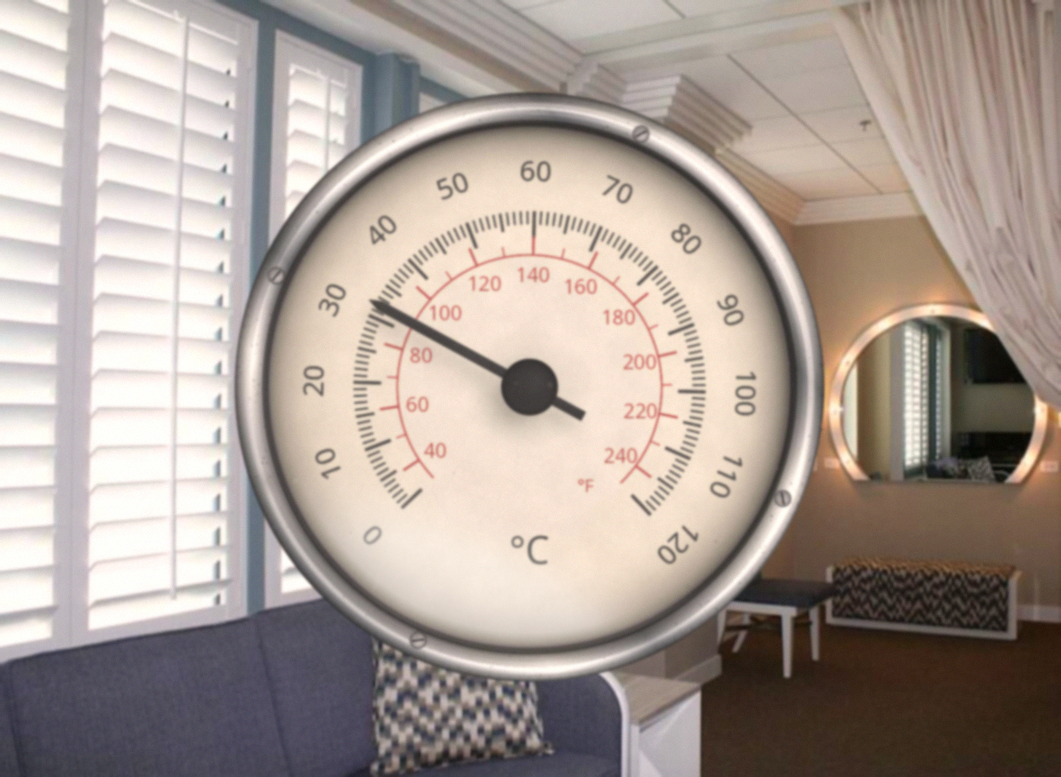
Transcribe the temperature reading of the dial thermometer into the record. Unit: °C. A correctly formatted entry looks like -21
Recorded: 32
